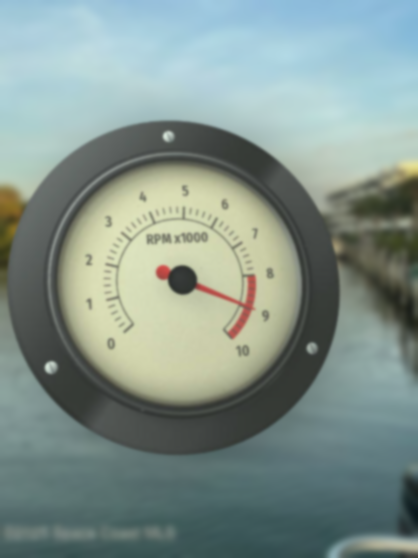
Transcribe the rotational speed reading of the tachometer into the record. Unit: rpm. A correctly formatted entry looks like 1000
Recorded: 9000
